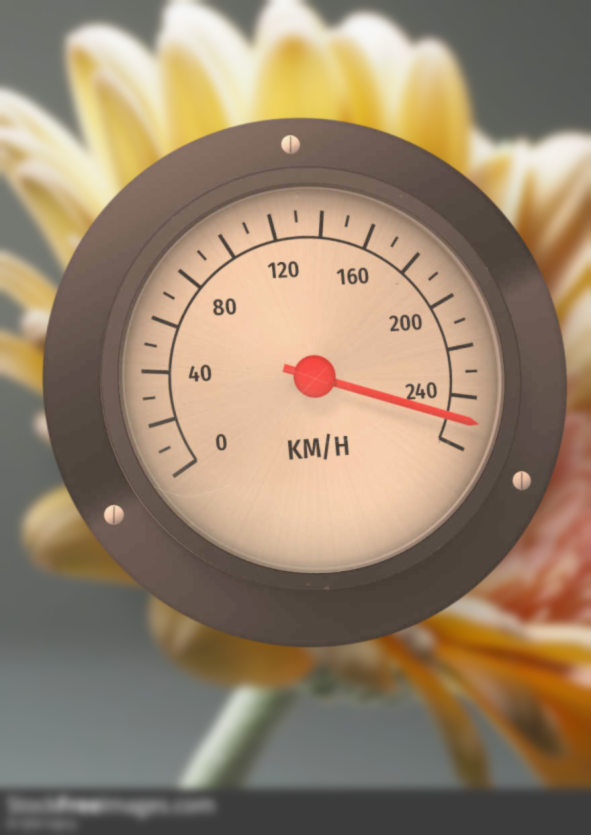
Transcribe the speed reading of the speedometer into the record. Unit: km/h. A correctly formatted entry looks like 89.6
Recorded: 250
